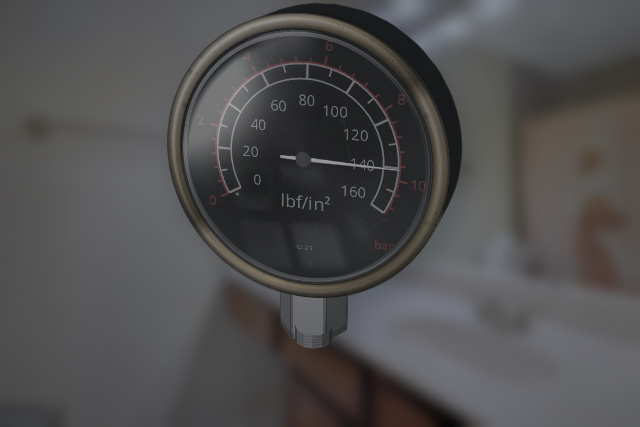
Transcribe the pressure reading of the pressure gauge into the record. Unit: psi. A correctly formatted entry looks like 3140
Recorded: 140
